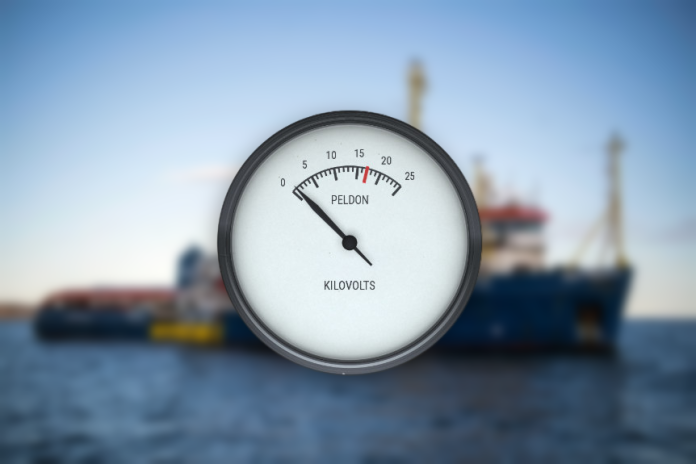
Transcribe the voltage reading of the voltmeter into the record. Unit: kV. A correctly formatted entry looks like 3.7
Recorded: 1
